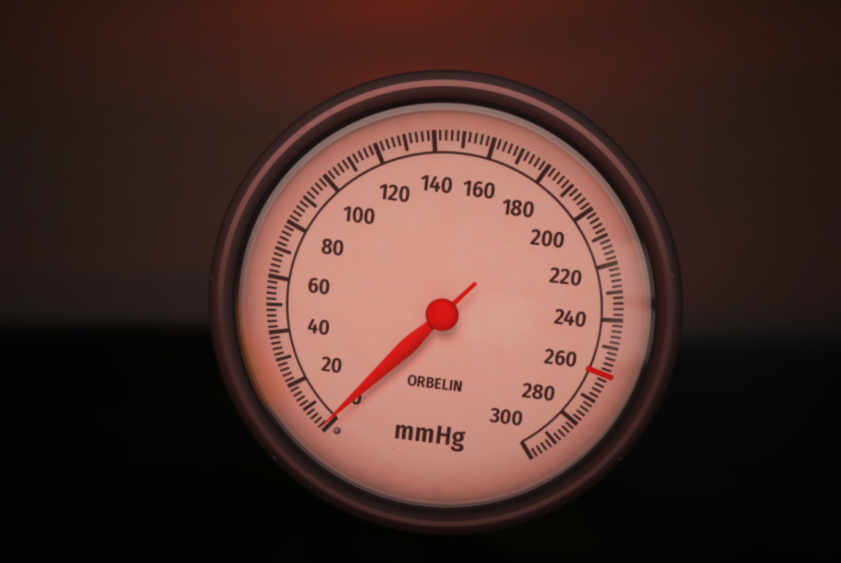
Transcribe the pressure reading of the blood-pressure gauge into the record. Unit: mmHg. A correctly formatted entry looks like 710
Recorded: 2
